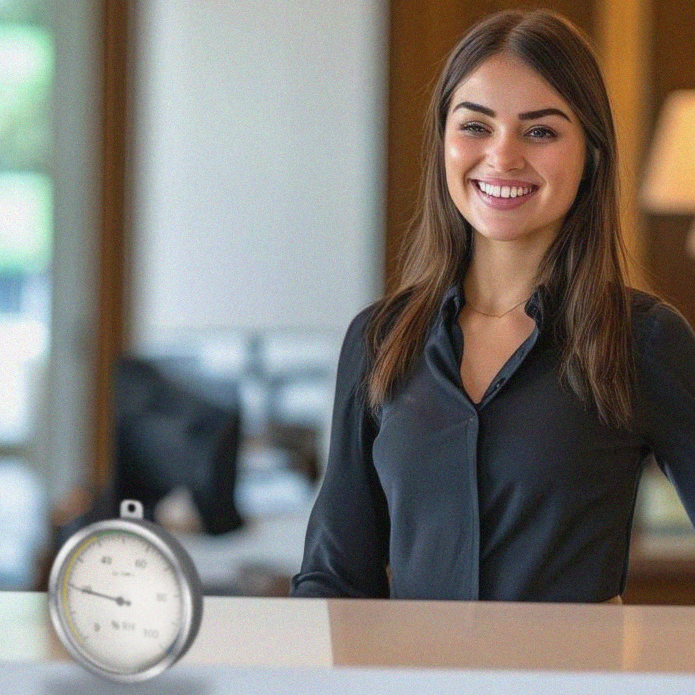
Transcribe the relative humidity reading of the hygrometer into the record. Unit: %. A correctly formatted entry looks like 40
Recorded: 20
